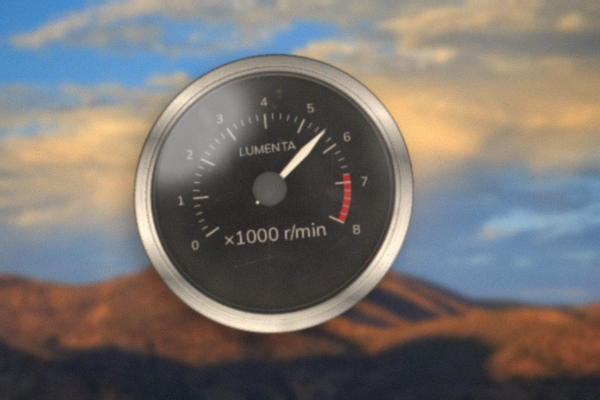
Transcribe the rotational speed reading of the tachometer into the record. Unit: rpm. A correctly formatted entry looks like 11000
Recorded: 5600
